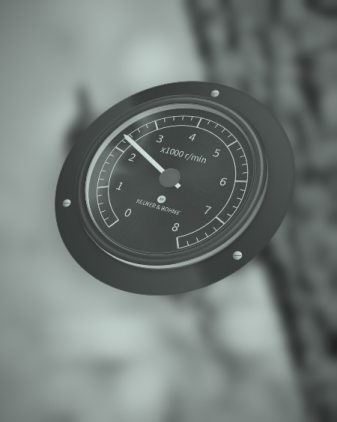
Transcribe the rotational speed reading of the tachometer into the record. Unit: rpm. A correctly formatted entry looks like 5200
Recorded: 2300
